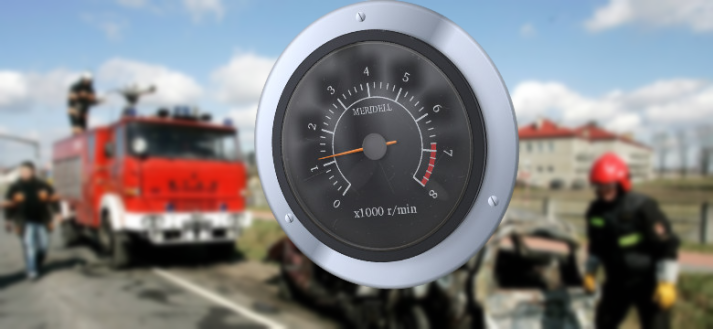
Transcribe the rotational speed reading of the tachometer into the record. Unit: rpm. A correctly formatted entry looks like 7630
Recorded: 1200
